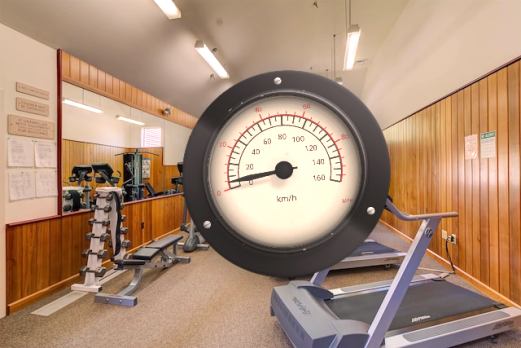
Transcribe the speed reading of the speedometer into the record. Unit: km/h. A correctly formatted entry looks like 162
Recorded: 5
